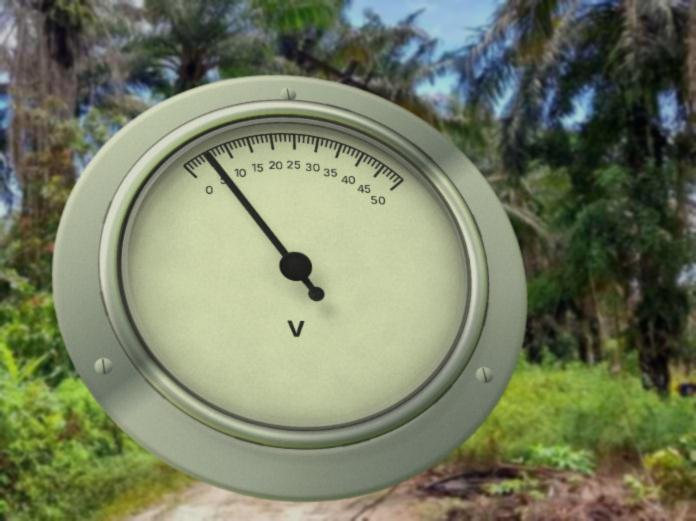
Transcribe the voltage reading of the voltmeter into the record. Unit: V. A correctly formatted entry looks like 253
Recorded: 5
